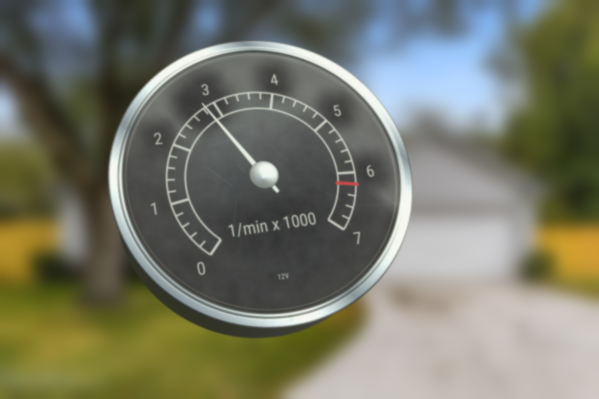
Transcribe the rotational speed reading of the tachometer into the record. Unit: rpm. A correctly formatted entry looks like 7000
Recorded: 2800
